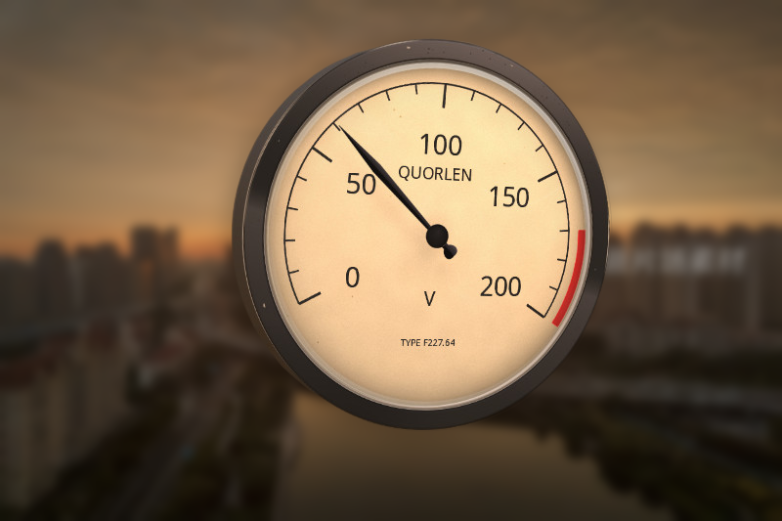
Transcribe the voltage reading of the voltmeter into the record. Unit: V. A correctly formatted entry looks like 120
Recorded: 60
